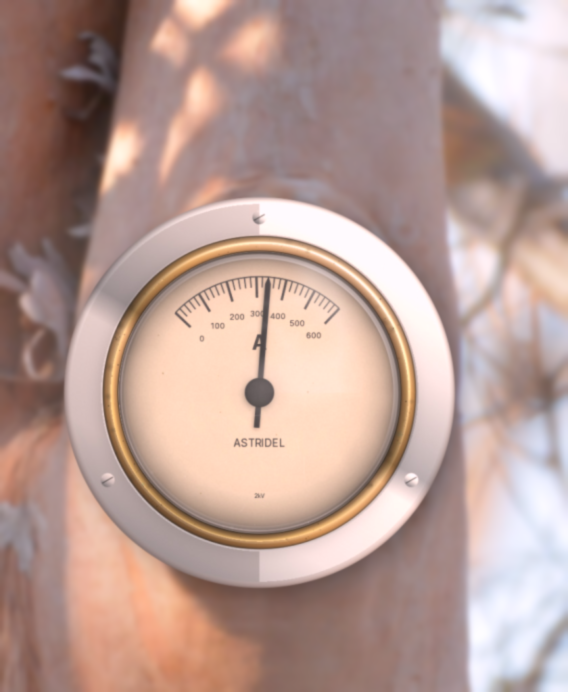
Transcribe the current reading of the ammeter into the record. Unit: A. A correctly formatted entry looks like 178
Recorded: 340
